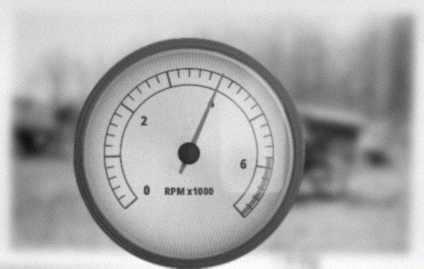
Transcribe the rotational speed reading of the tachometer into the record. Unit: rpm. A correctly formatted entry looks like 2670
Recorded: 4000
